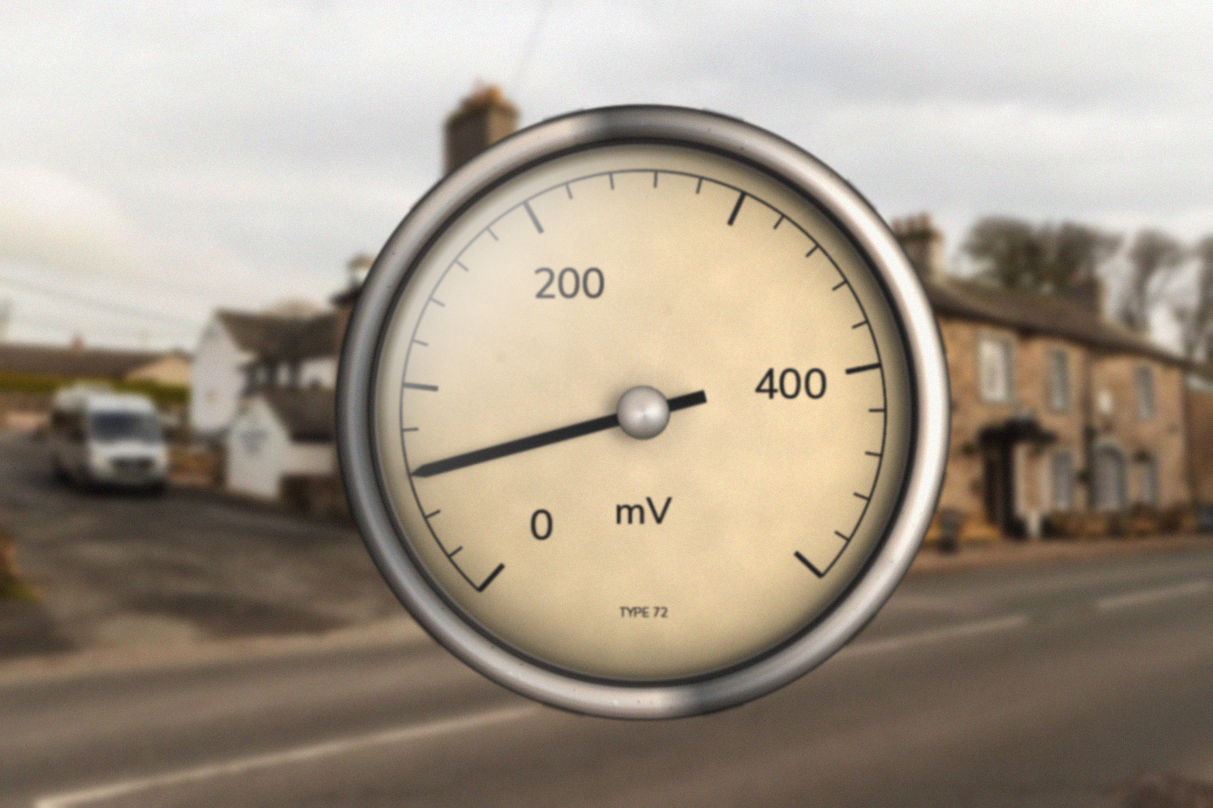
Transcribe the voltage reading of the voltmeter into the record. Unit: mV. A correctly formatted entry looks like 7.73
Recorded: 60
